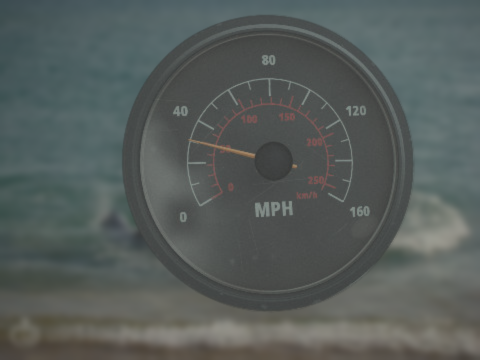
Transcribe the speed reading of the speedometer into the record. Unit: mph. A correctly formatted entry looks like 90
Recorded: 30
